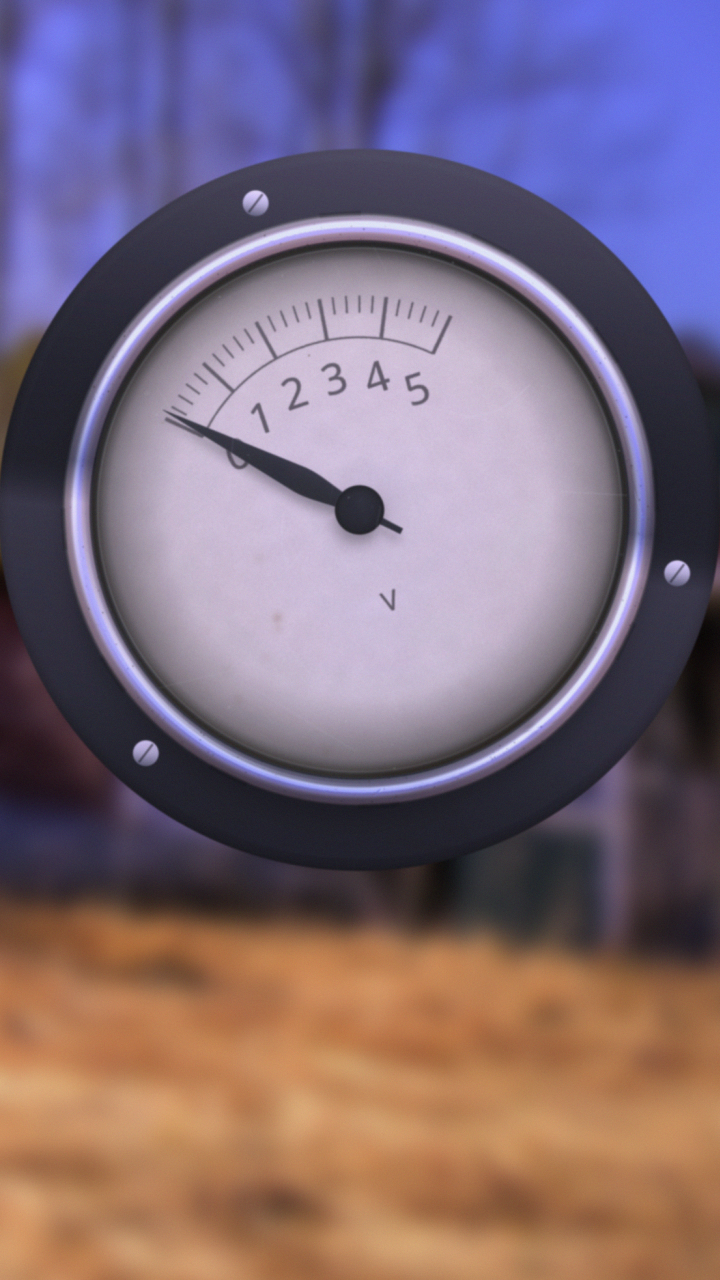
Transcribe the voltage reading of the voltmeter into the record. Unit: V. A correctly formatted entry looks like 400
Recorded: 0.1
